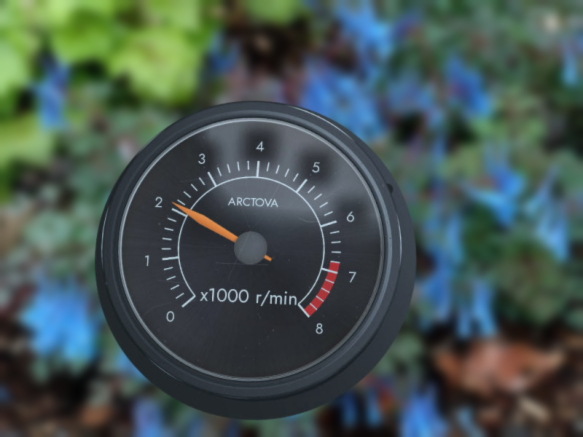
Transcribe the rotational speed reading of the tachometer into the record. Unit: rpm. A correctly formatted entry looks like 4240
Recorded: 2100
